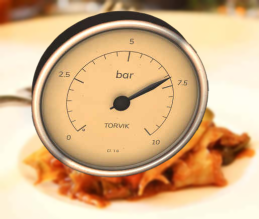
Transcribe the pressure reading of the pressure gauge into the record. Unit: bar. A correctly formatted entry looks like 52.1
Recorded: 7
